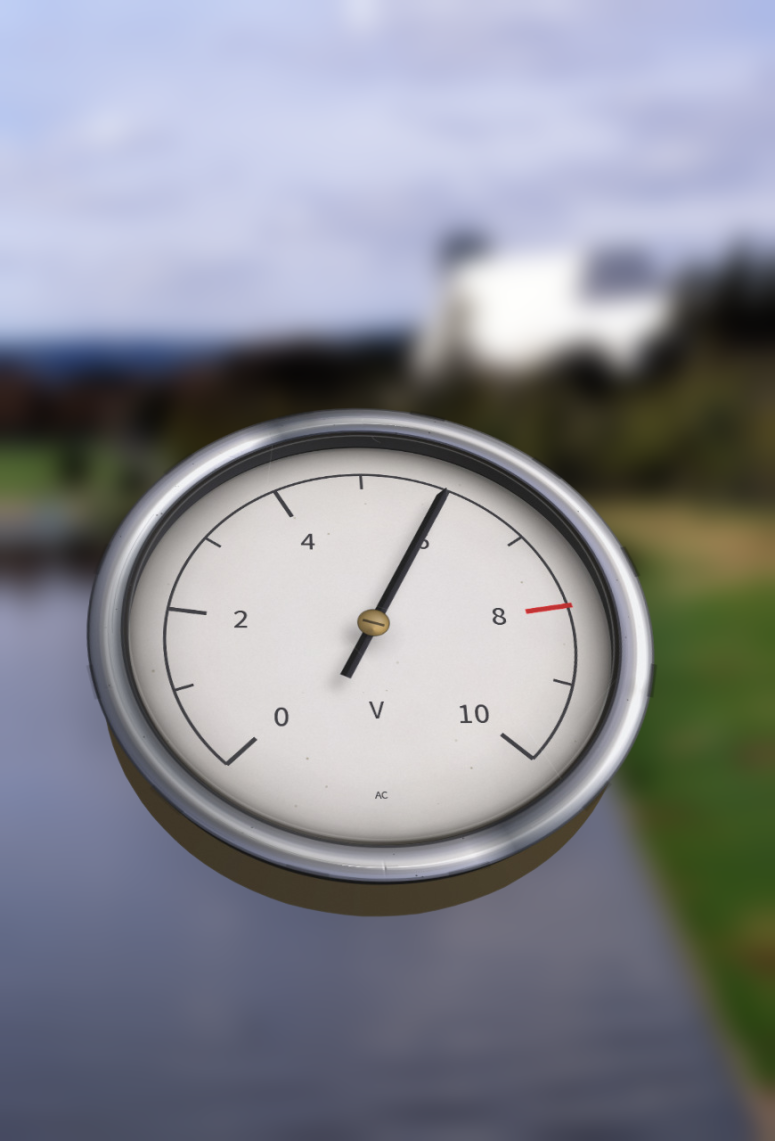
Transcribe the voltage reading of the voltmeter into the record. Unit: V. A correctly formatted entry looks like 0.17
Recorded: 6
